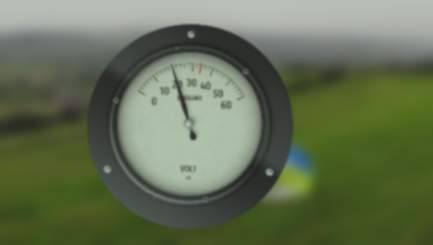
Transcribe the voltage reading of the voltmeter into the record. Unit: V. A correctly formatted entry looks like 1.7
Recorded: 20
